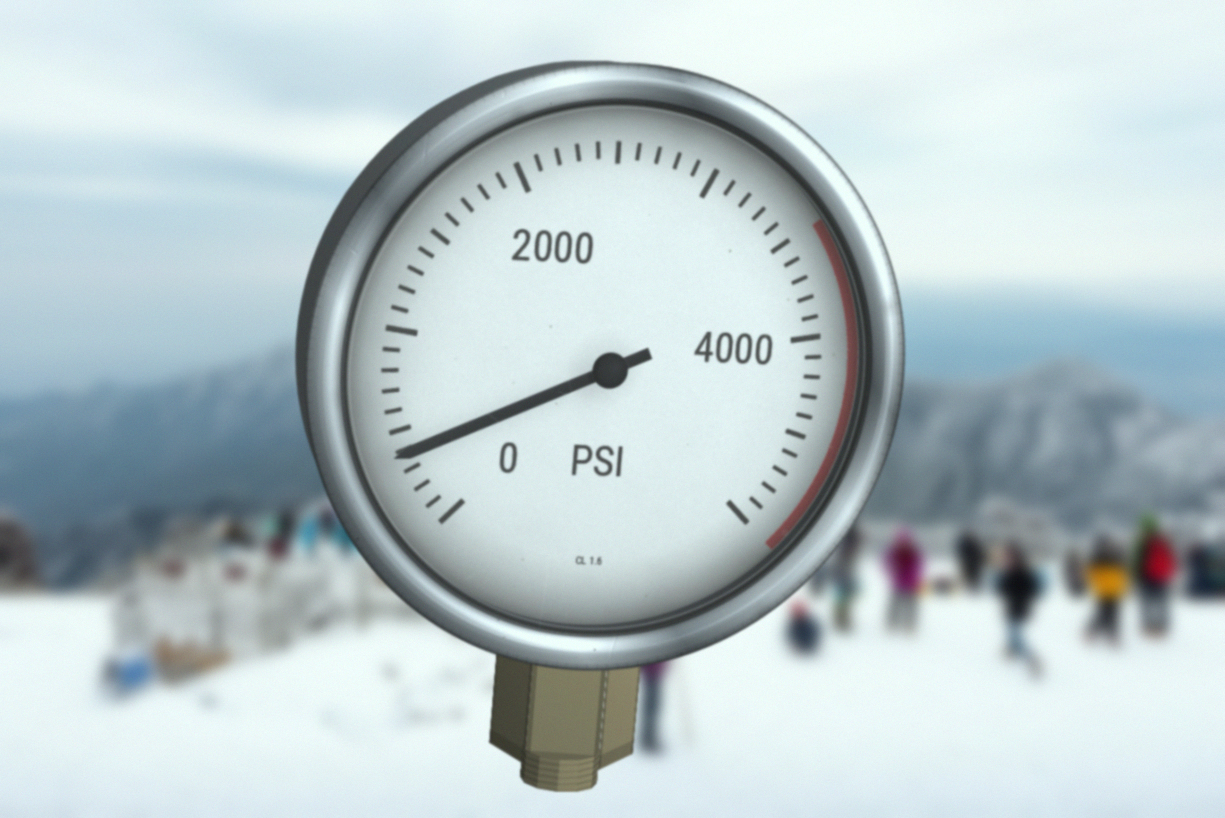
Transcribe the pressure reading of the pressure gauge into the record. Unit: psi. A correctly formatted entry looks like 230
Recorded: 400
